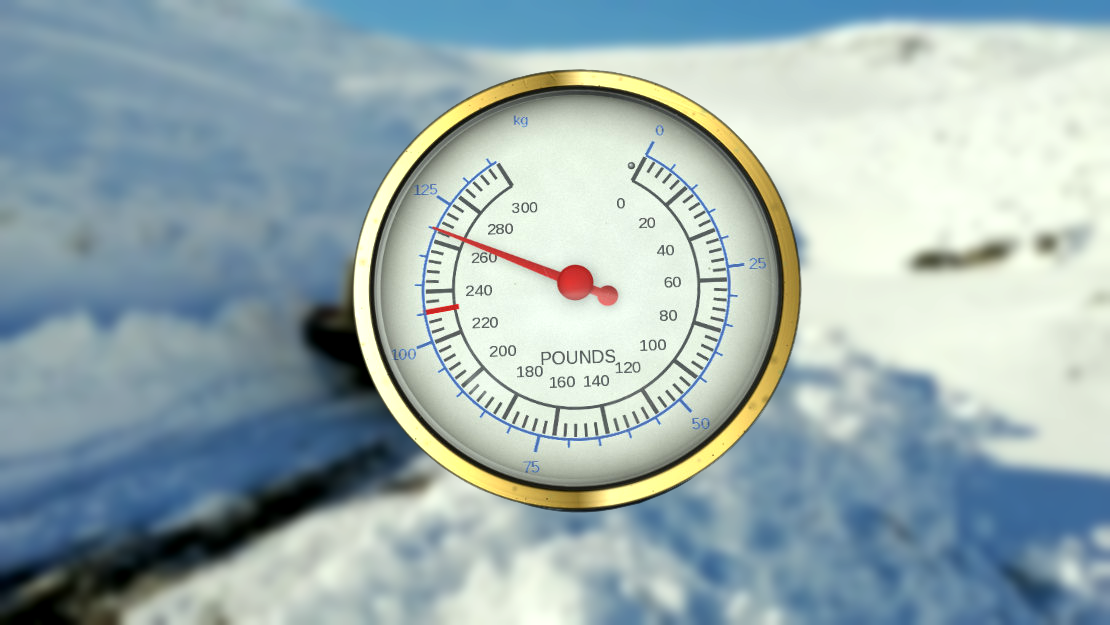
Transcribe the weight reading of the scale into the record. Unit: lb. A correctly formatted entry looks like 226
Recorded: 264
